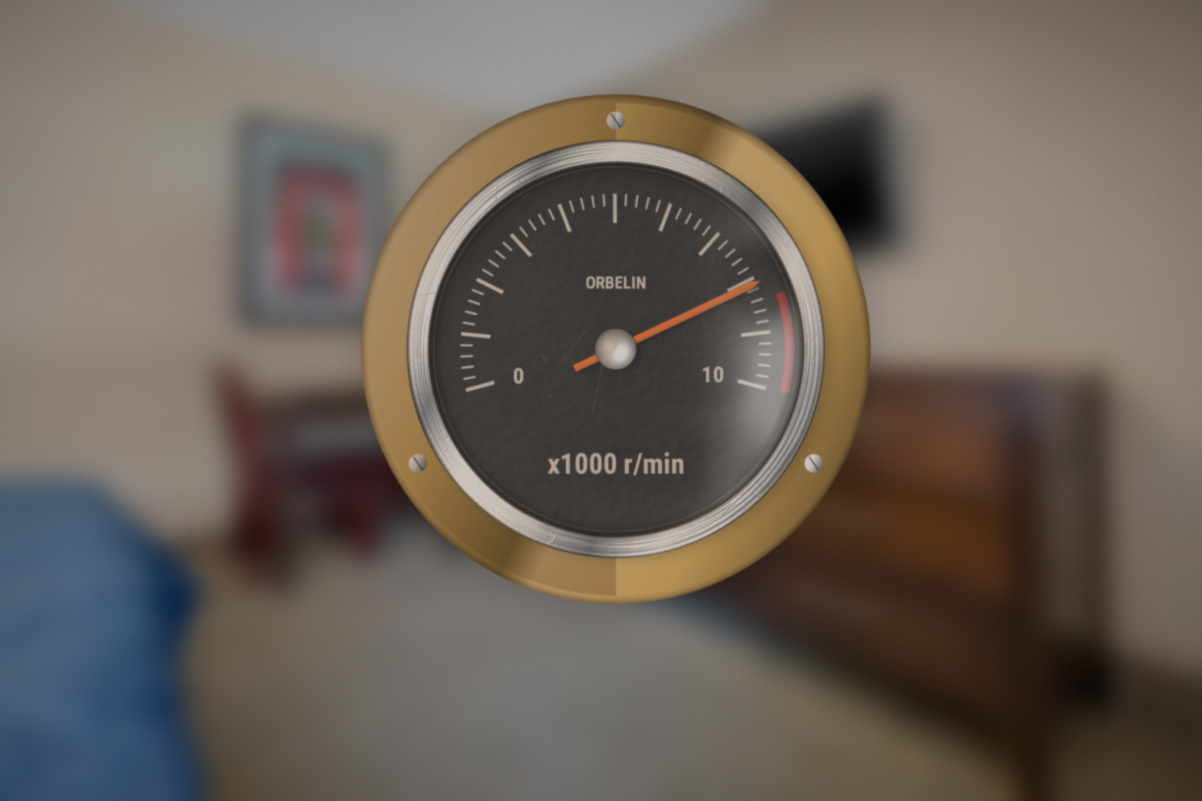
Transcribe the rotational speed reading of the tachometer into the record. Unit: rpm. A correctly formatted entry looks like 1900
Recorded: 8100
